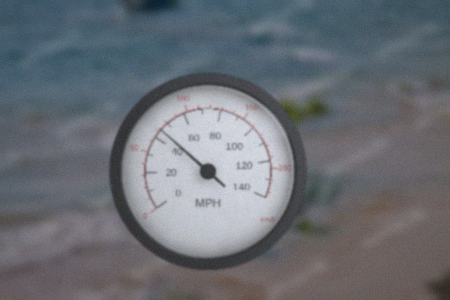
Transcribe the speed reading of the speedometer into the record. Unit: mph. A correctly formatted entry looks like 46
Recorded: 45
